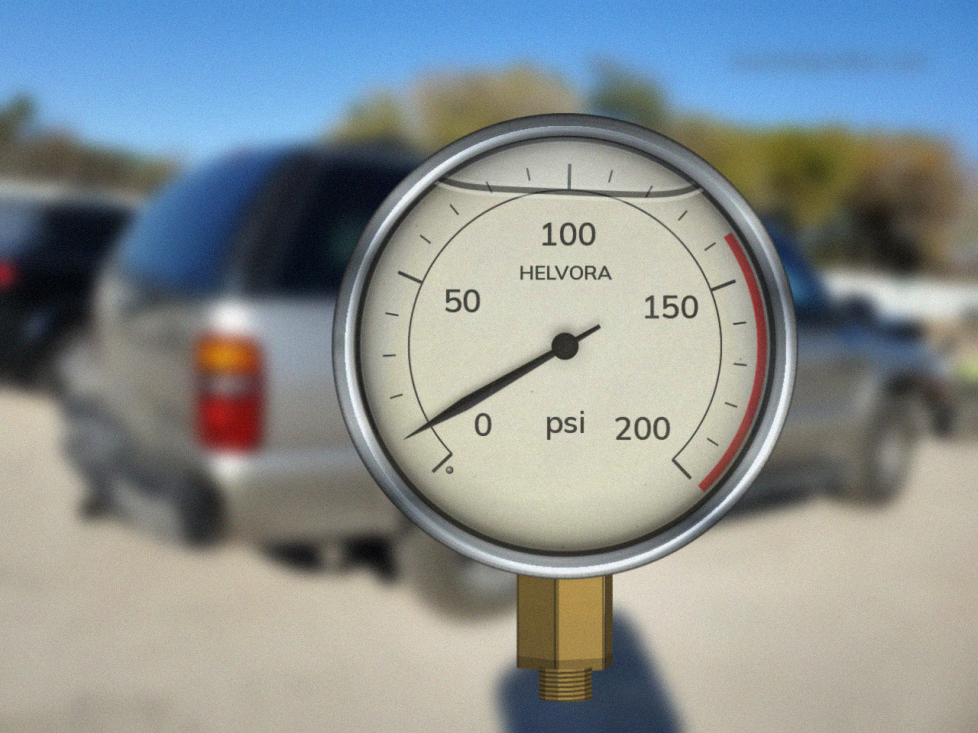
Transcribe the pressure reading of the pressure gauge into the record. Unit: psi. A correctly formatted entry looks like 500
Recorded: 10
